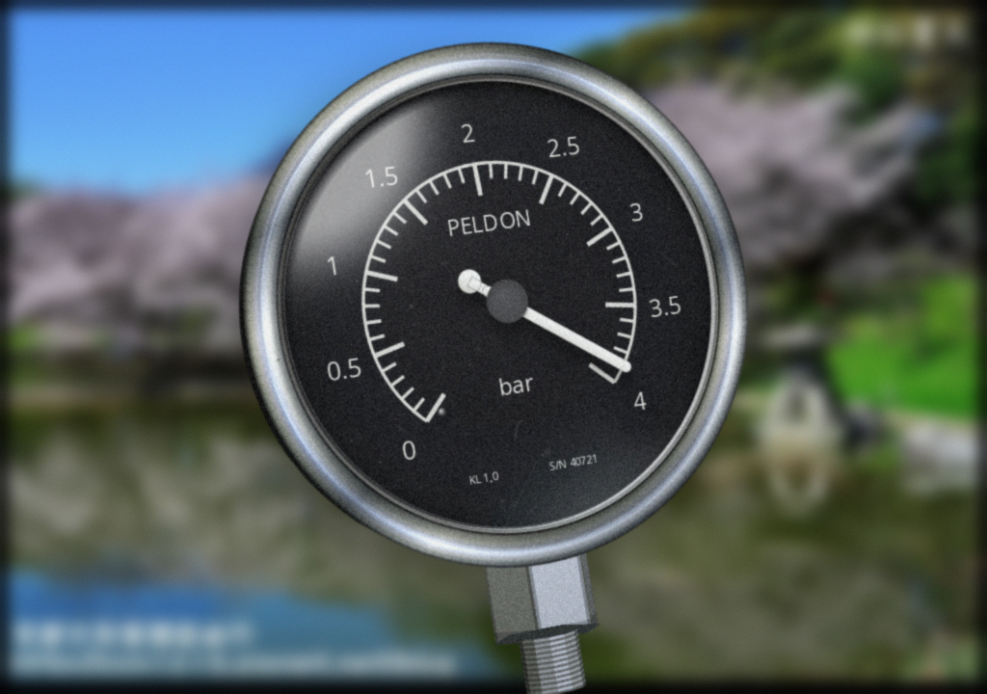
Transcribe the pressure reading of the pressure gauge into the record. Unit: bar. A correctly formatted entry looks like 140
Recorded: 3.9
